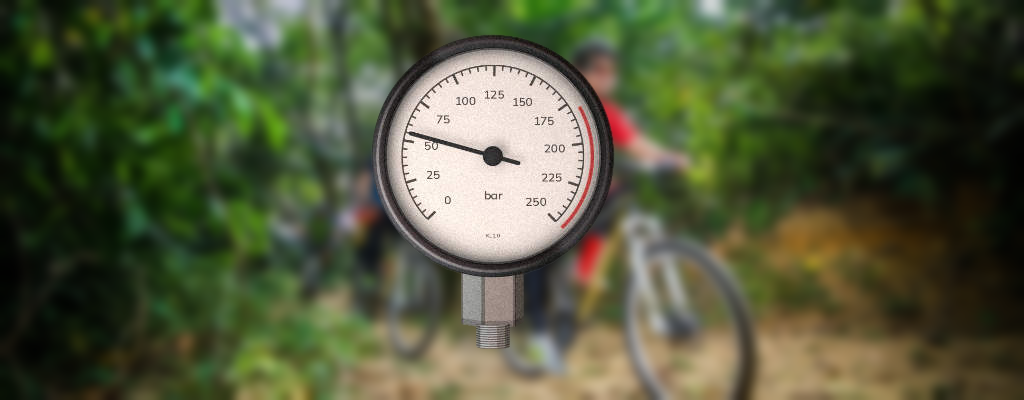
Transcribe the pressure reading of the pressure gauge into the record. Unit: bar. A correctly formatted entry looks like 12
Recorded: 55
